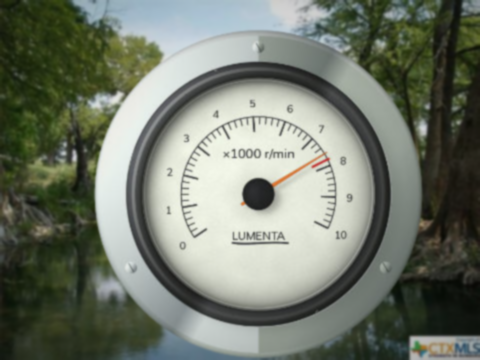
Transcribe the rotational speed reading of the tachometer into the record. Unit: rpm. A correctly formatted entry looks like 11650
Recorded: 7600
